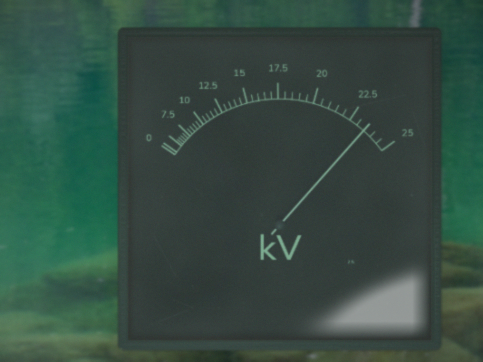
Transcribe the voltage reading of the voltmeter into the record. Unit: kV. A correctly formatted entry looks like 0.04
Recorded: 23.5
